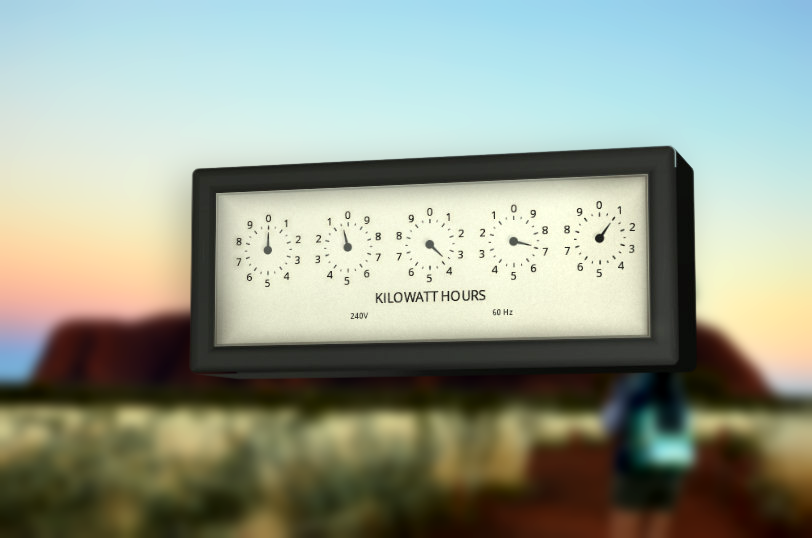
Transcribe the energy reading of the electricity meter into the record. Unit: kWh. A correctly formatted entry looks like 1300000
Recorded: 371
